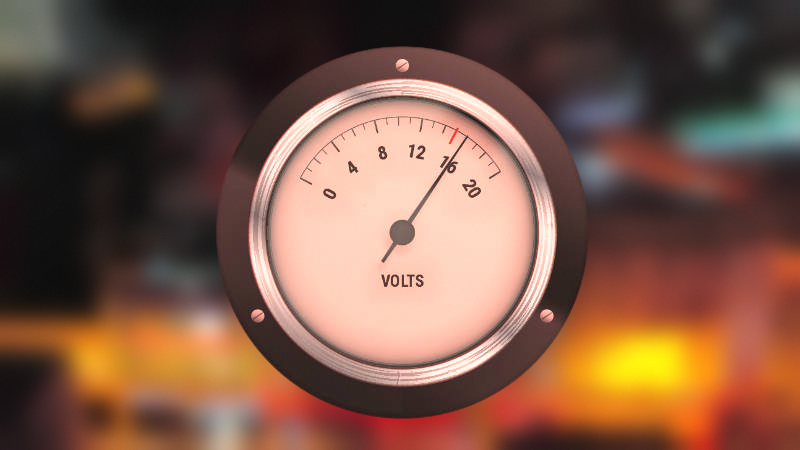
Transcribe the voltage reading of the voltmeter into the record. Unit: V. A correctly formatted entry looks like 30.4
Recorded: 16
